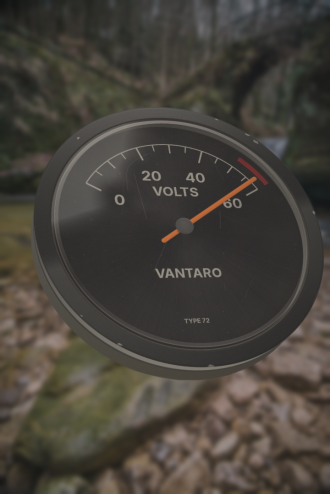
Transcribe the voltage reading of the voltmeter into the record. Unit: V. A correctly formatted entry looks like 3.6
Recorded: 57.5
